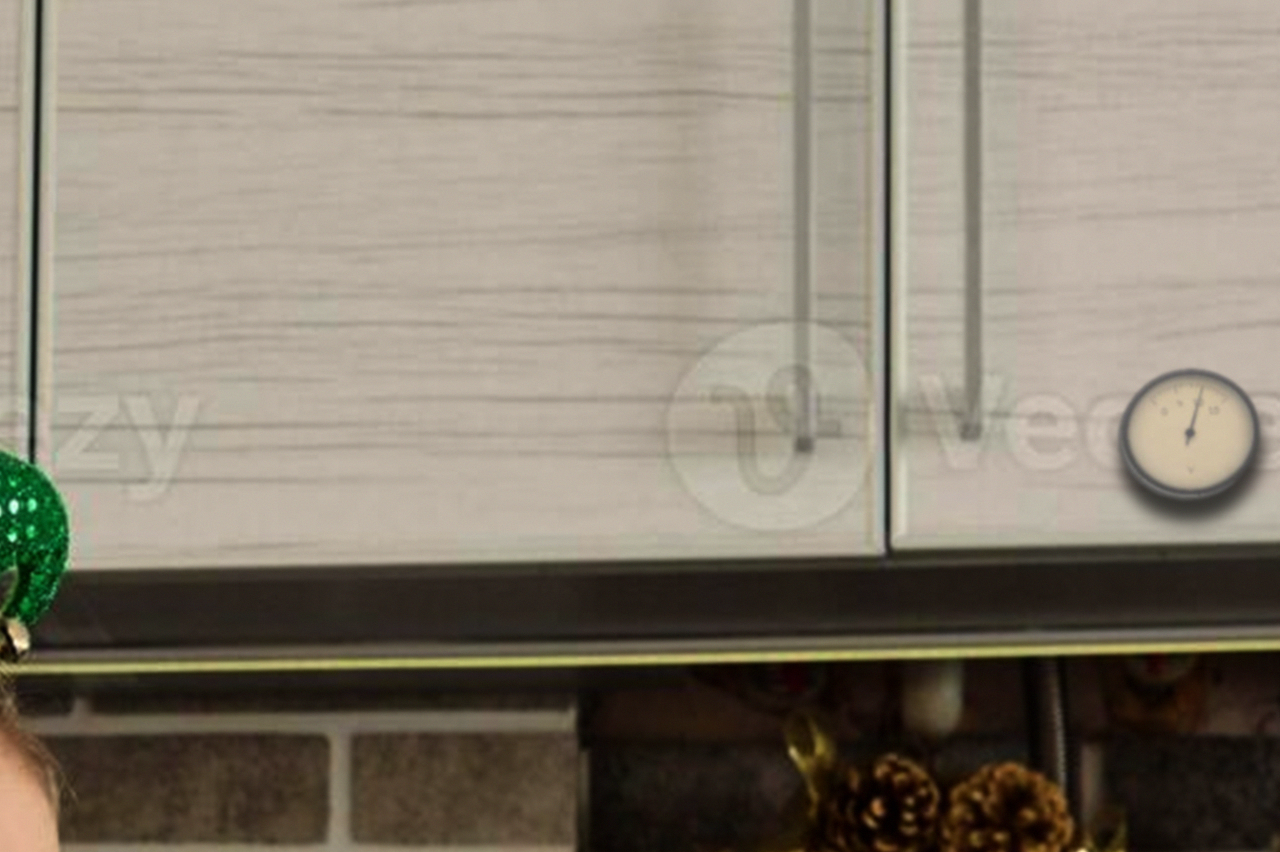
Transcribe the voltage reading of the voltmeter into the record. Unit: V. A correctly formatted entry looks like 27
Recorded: 10
